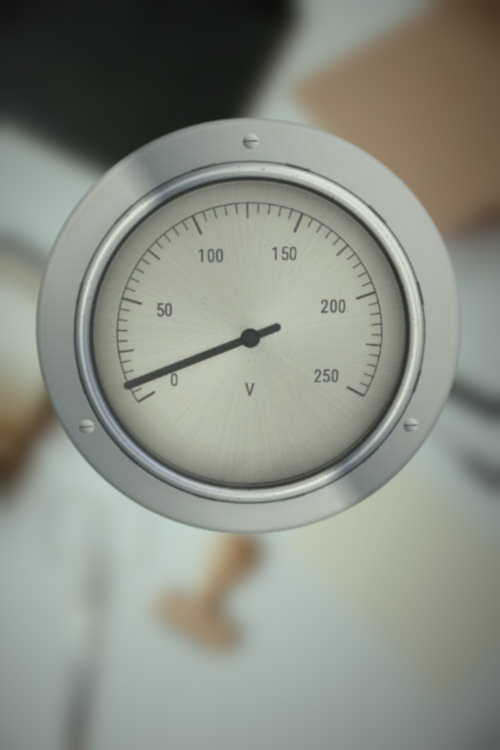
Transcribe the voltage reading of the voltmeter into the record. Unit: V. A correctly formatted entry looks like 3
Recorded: 10
